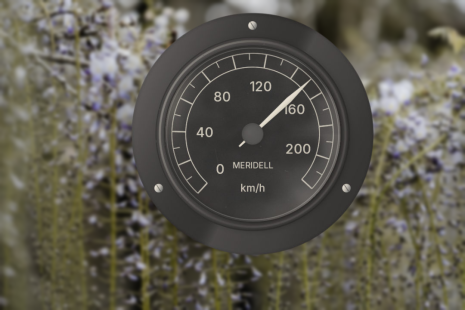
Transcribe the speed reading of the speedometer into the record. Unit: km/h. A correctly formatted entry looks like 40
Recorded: 150
